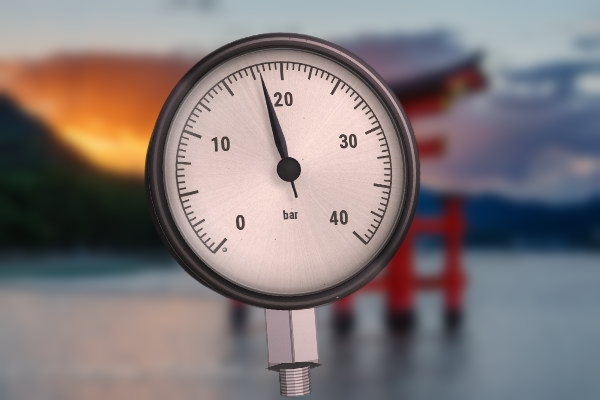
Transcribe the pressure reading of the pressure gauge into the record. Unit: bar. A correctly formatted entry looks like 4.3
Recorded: 18
